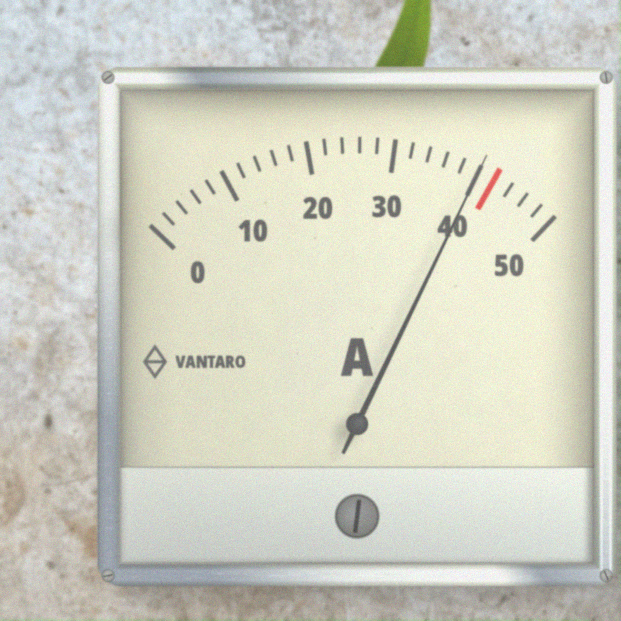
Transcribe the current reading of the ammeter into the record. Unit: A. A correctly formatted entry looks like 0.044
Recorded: 40
